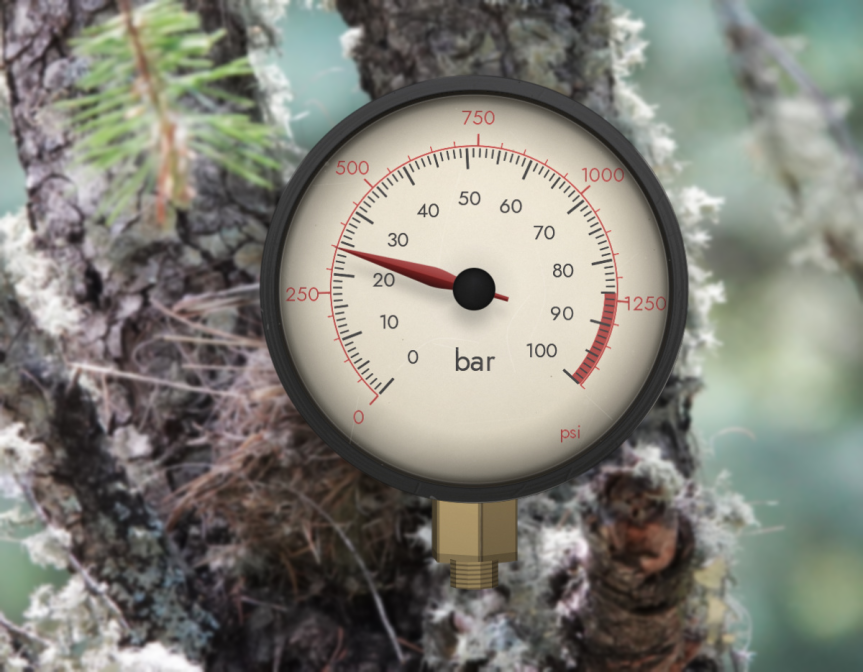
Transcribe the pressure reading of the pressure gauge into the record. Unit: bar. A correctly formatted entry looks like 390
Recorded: 24
